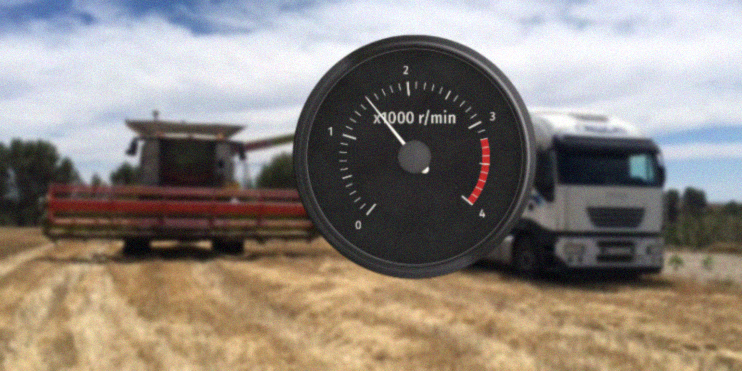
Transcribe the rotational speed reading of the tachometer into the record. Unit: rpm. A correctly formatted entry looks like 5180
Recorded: 1500
